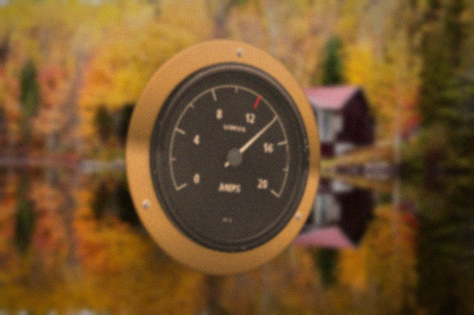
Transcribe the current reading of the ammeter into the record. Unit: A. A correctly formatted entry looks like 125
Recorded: 14
